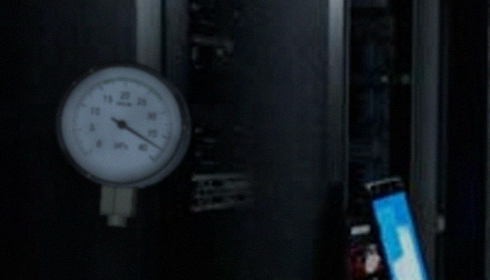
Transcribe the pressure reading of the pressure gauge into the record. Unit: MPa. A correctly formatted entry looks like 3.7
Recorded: 37.5
